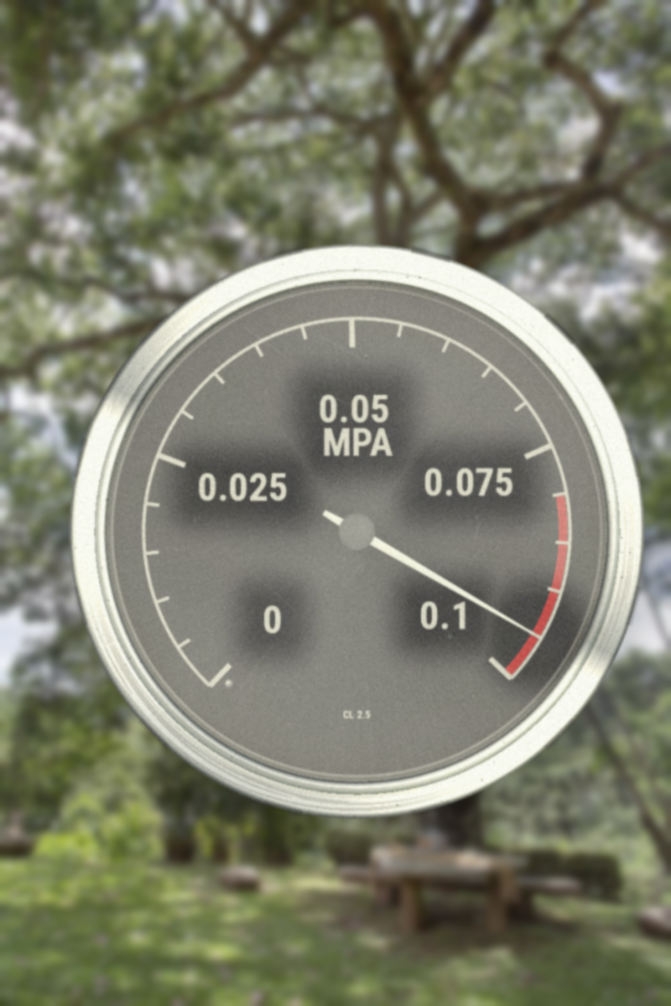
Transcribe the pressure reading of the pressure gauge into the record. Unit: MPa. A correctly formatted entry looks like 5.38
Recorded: 0.095
